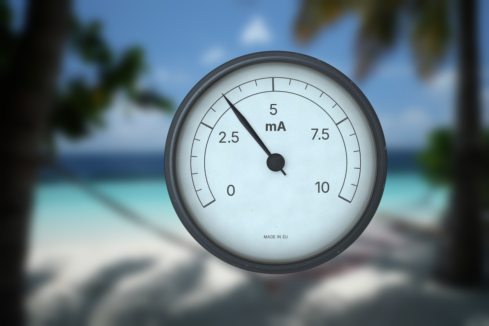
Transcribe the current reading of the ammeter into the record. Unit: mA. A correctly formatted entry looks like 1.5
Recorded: 3.5
